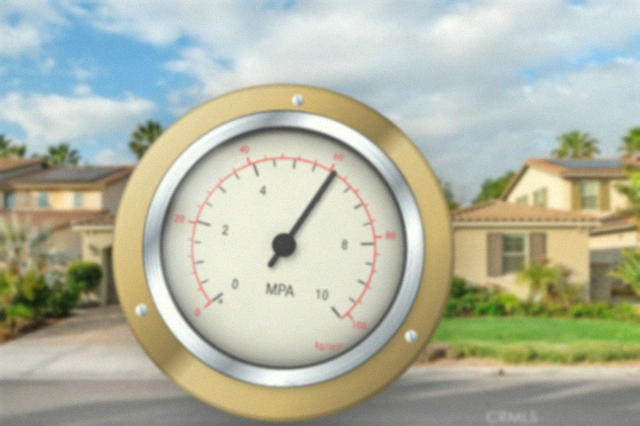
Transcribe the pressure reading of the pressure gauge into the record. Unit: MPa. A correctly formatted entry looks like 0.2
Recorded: 6
